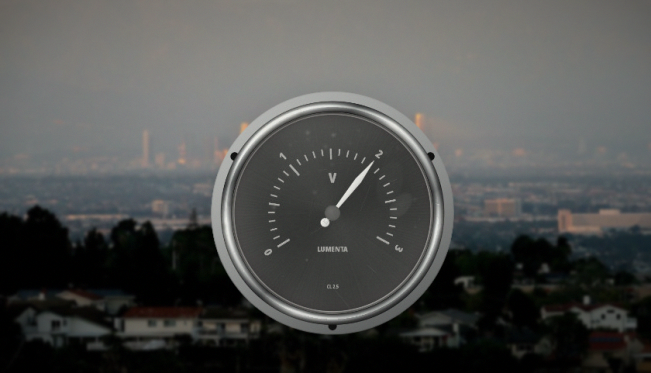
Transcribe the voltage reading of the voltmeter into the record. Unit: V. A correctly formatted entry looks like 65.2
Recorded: 2
